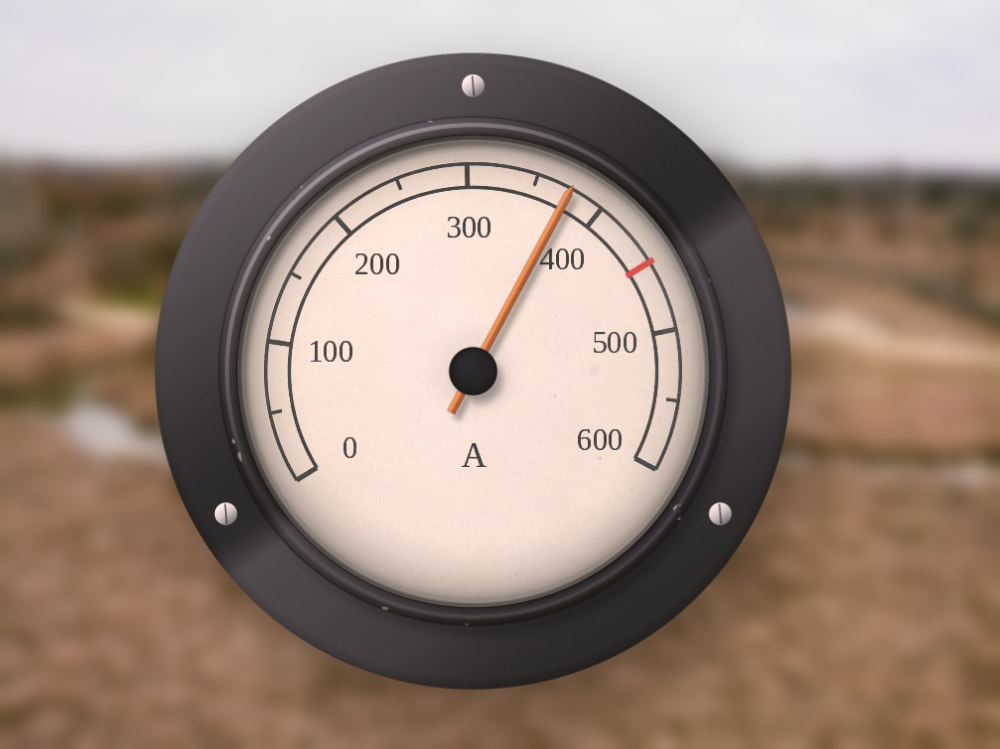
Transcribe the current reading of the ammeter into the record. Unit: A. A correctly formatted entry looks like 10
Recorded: 375
